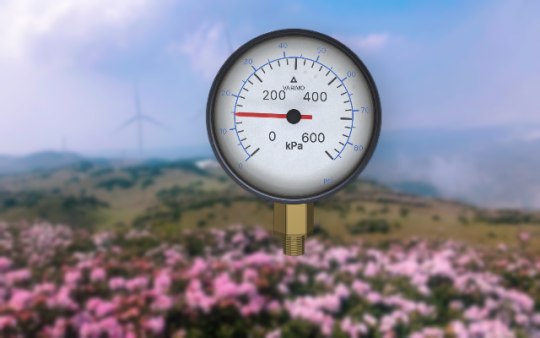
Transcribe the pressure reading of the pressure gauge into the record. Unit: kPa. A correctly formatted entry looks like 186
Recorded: 100
